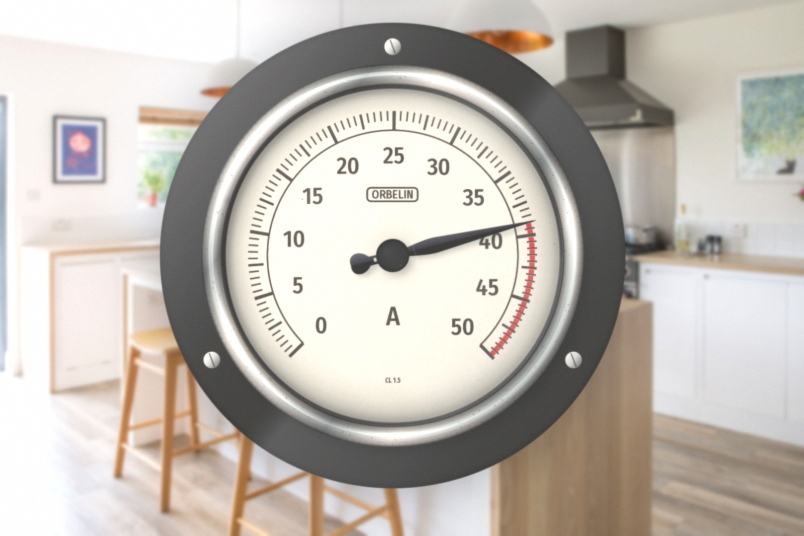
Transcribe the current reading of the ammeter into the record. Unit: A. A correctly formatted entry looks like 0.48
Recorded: 39
